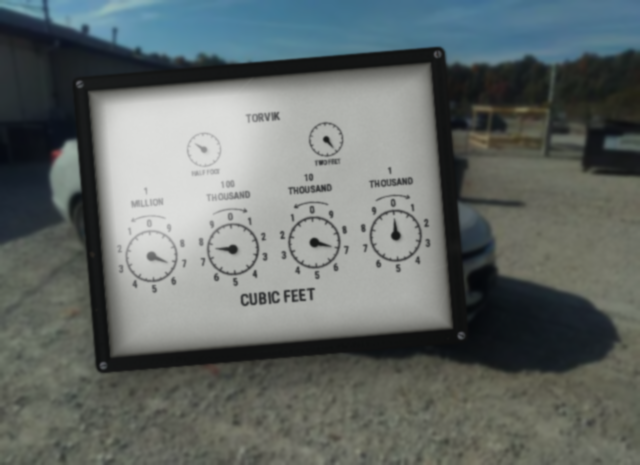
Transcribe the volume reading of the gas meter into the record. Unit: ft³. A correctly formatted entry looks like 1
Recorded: 677000
